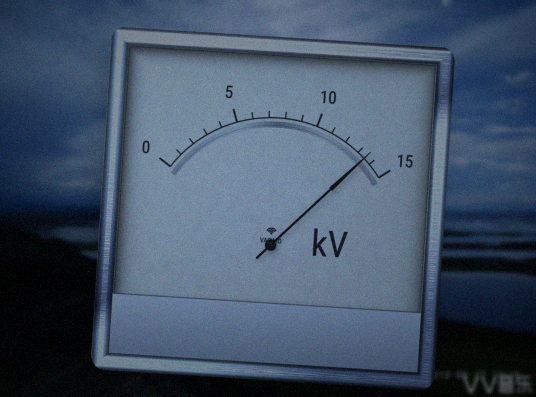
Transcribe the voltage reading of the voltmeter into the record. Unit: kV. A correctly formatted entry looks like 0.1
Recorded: 13.5
